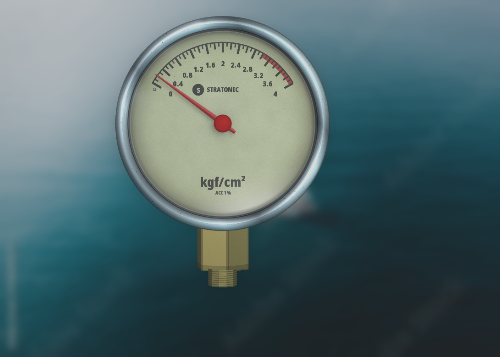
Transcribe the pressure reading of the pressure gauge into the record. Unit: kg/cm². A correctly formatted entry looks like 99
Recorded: 0.2
